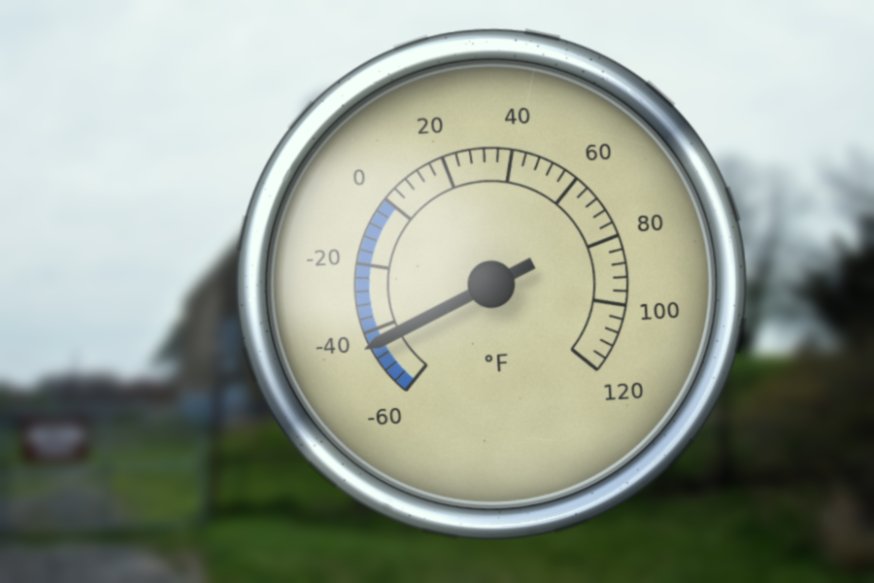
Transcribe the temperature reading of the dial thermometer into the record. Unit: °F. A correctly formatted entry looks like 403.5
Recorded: -44
